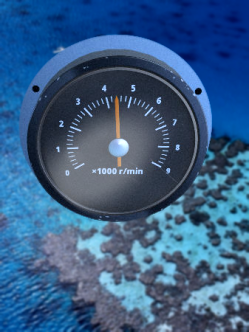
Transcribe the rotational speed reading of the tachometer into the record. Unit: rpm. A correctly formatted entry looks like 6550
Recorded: 4400
